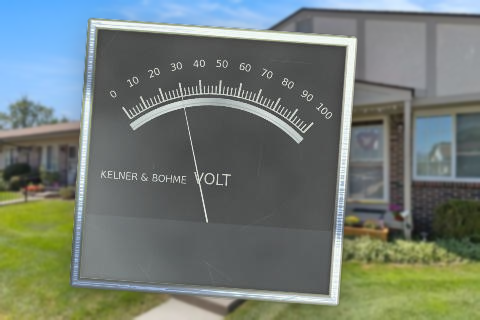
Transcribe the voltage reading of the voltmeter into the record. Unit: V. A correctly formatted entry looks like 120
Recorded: 30
